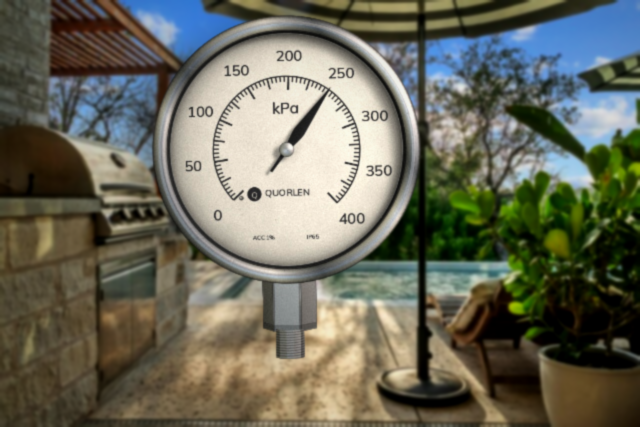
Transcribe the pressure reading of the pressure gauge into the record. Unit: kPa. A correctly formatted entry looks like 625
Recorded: 250
